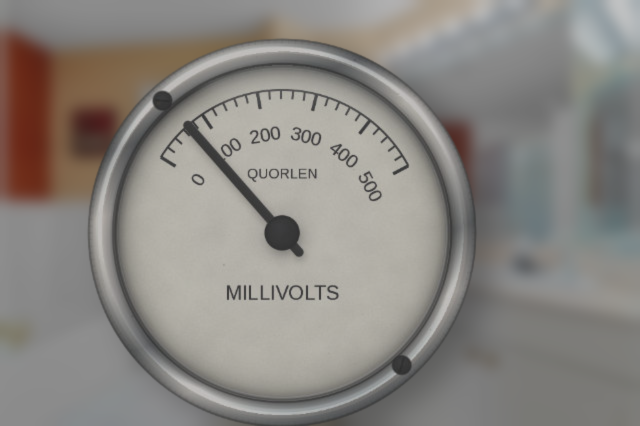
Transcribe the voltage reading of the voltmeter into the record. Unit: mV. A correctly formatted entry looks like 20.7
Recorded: 70
